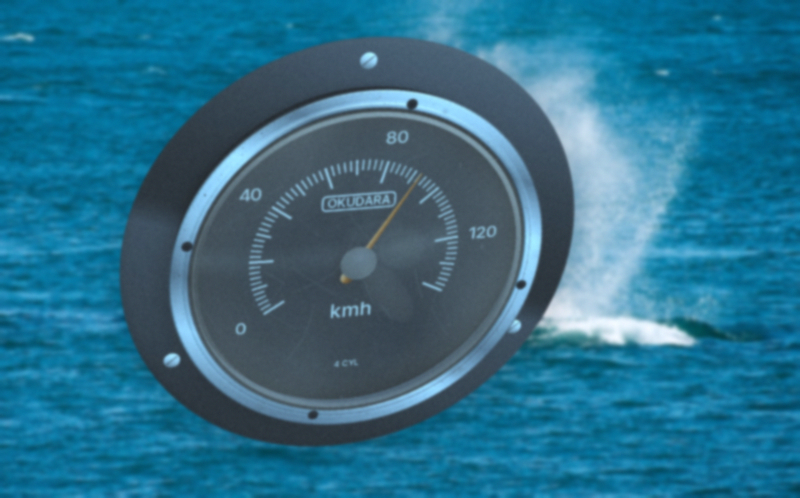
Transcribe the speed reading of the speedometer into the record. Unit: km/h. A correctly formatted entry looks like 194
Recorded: 90
